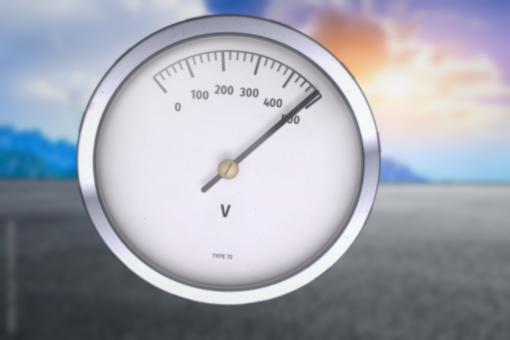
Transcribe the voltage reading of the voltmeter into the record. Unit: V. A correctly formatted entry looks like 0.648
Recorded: 480
